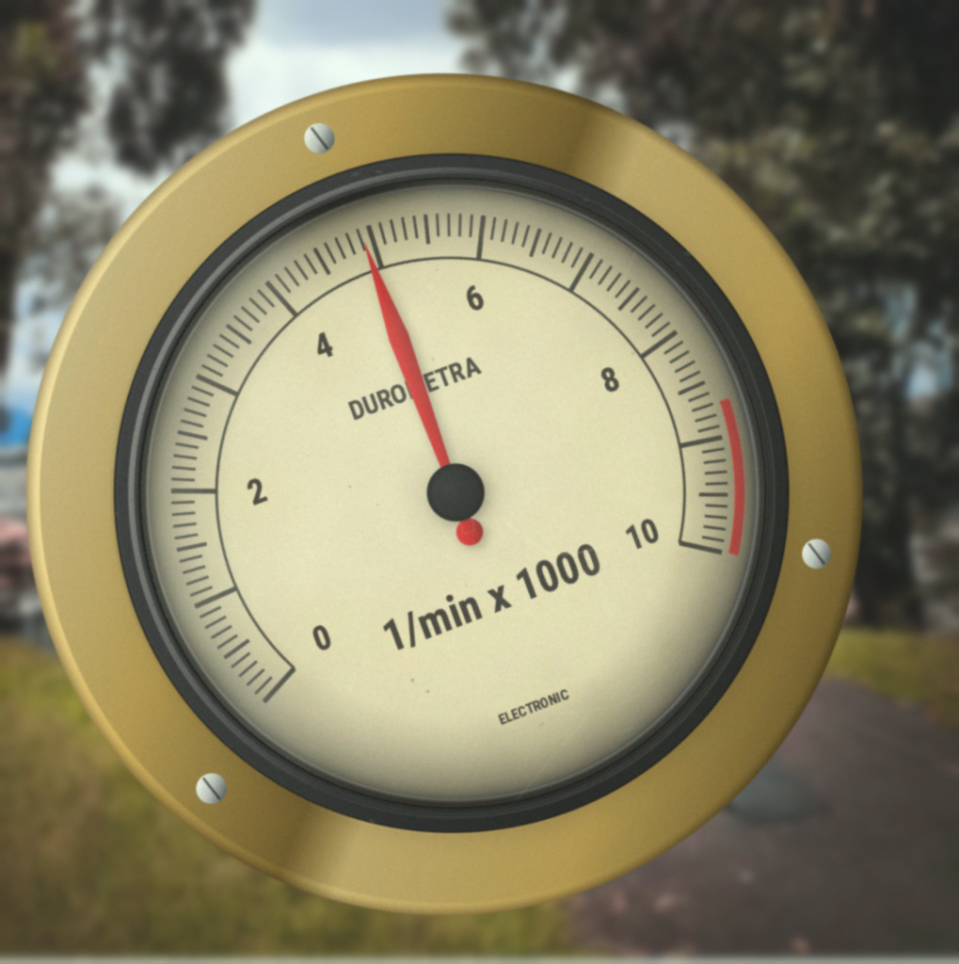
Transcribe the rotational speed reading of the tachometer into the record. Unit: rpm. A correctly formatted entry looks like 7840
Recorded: 4900
